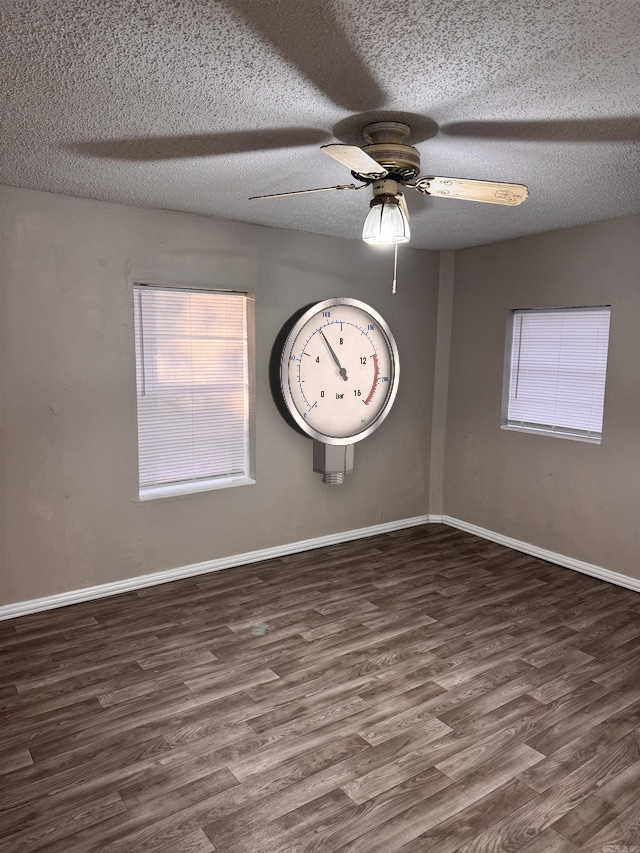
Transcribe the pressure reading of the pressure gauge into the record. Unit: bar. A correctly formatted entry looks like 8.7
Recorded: 6
